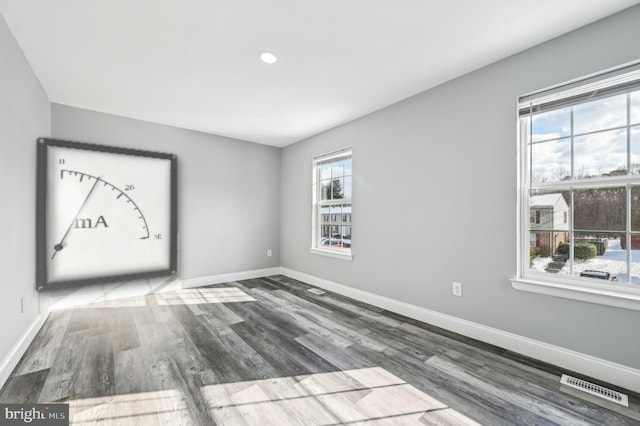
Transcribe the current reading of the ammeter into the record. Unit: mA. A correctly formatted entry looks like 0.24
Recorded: 14
